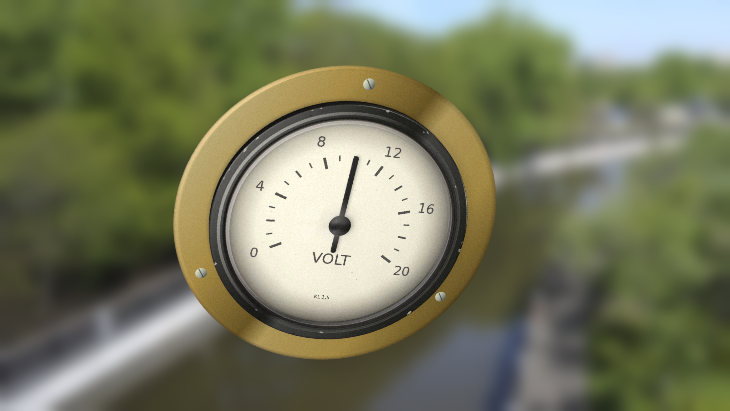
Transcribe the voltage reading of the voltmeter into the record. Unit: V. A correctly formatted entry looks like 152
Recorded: 10
